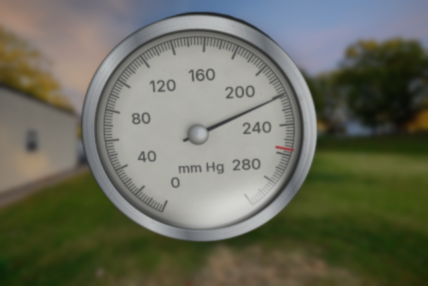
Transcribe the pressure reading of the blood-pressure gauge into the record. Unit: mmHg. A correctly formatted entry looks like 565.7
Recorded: 220
